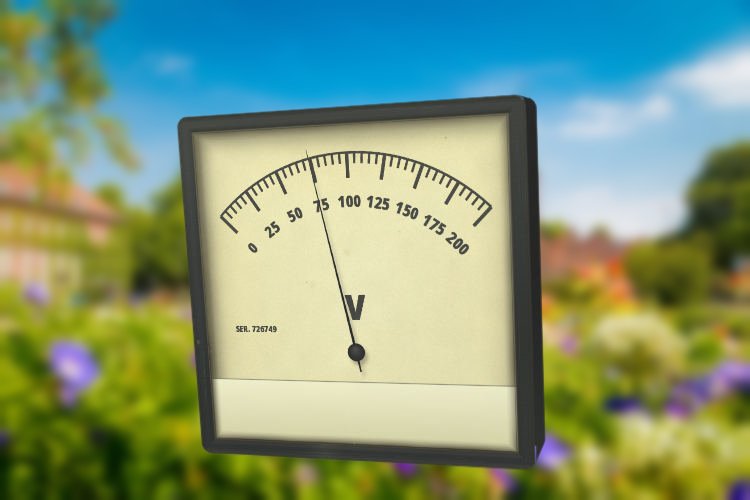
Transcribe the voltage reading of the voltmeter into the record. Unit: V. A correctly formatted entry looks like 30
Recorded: 75
